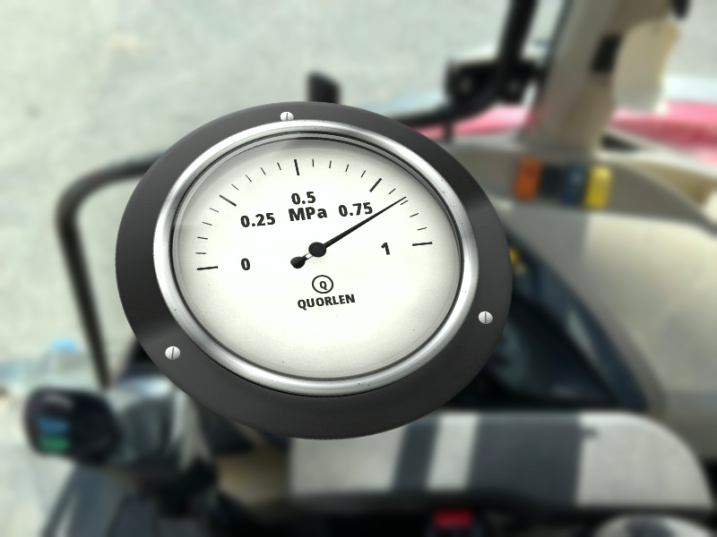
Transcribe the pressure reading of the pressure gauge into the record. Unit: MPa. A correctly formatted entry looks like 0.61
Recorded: 0.85
